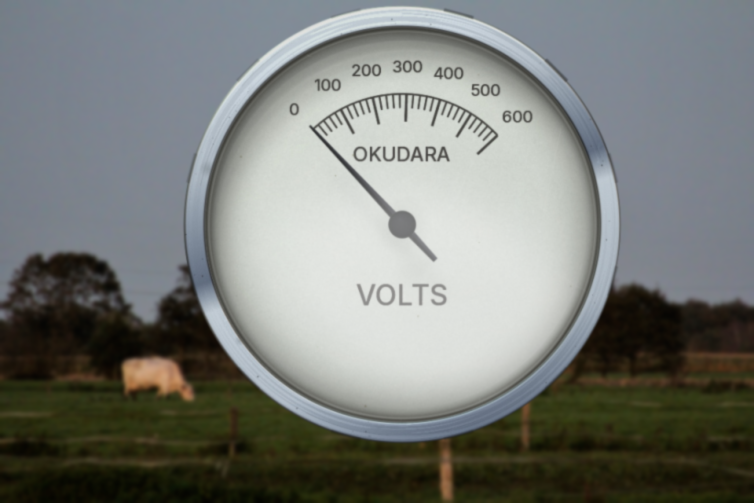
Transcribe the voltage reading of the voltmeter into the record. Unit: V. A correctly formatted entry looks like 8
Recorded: 0
